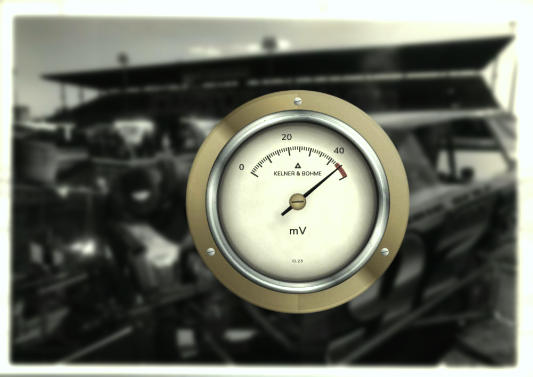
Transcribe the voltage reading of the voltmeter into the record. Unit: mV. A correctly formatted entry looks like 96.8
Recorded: 45
